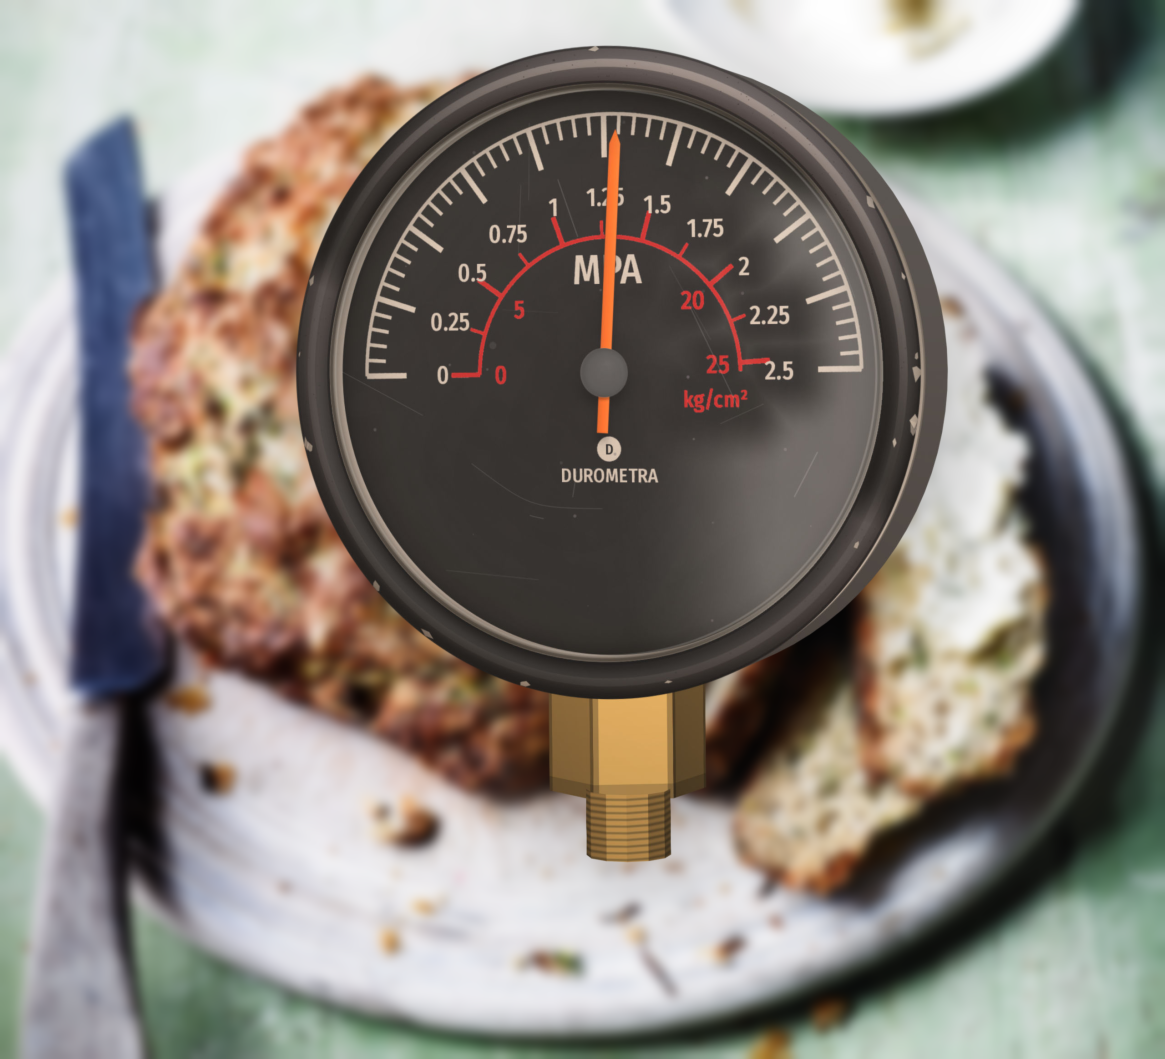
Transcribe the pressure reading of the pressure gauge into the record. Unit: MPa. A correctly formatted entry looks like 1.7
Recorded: 1.3
